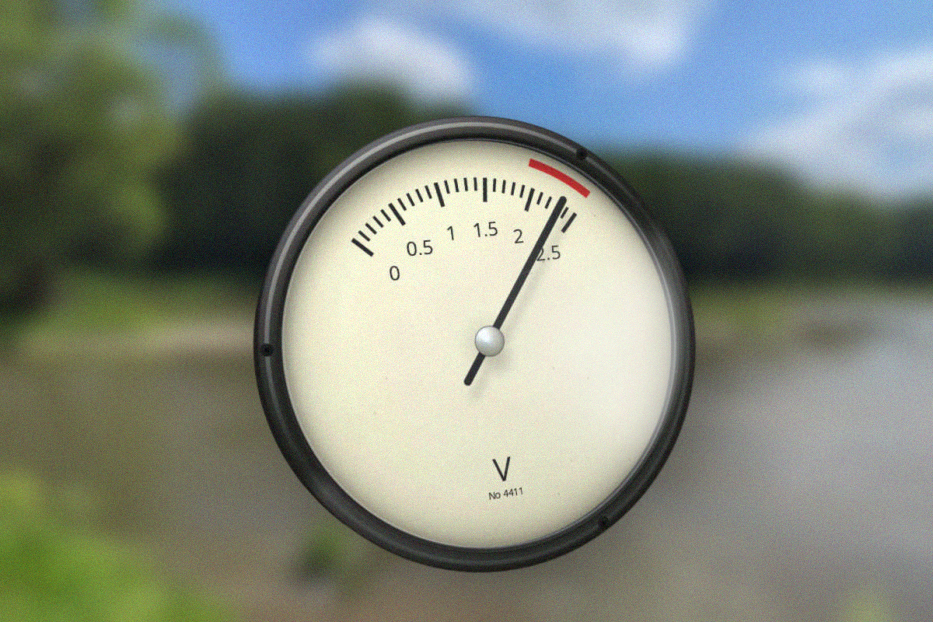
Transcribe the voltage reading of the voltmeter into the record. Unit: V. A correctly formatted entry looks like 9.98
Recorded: 2.3
